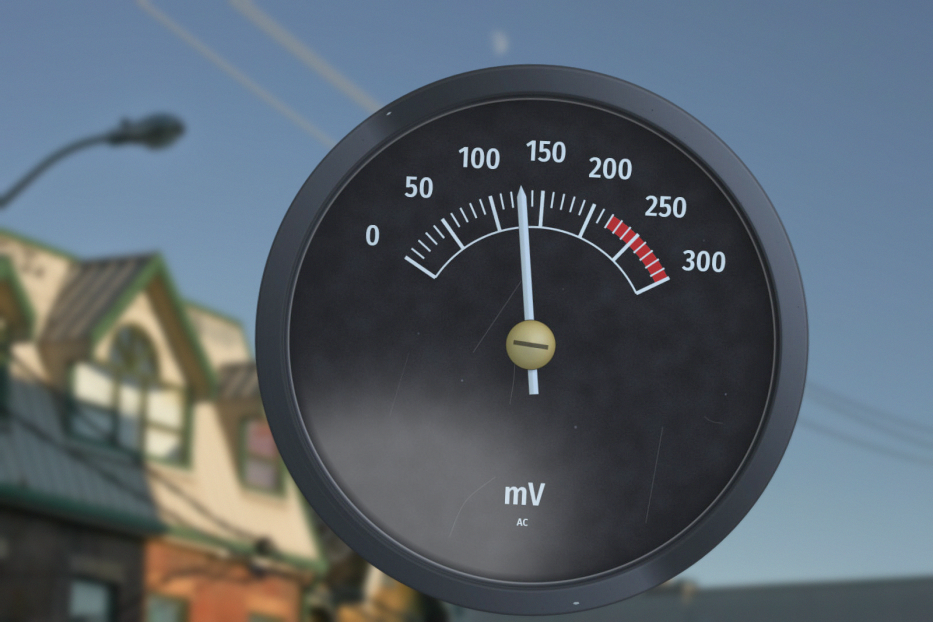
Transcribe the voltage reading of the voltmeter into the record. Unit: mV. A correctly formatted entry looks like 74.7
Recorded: 130
